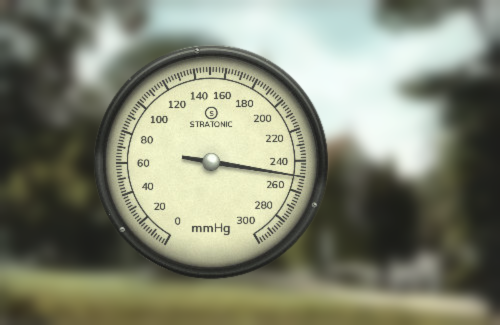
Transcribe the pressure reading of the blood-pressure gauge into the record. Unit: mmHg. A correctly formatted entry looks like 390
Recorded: 250
